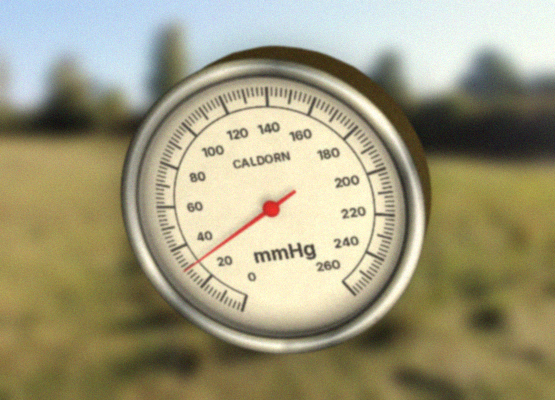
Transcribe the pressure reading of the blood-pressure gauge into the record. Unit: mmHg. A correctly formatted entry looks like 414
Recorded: 30
